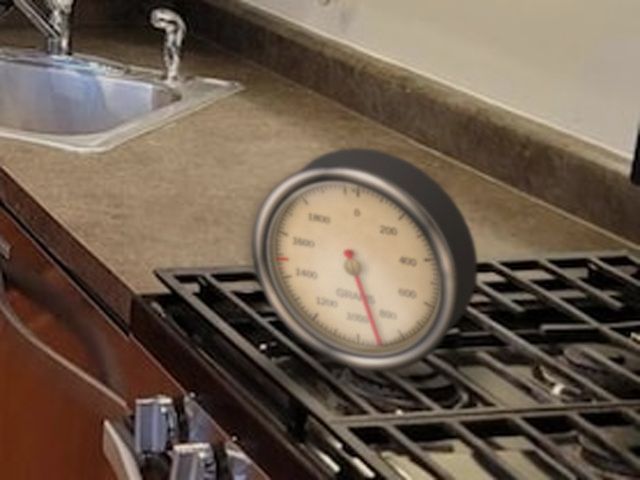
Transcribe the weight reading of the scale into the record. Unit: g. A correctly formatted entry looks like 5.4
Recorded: 900
